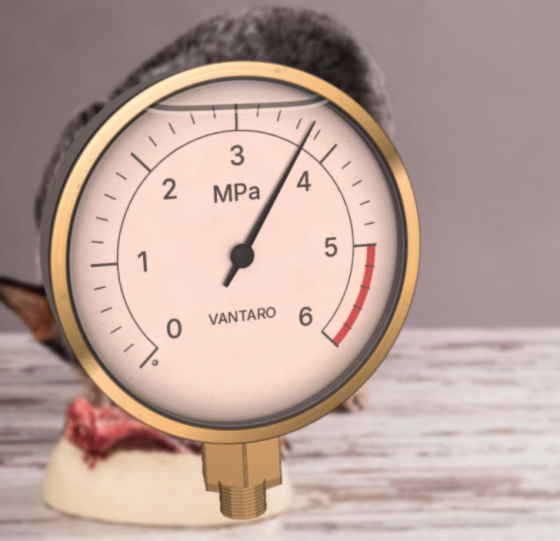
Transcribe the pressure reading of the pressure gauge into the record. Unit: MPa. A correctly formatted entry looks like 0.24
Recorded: 3.7
